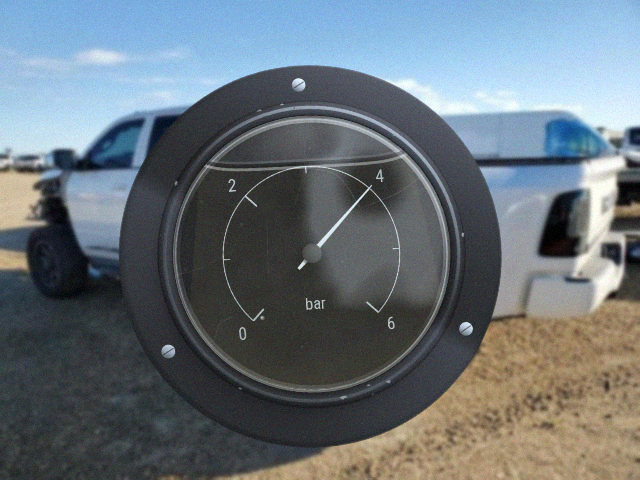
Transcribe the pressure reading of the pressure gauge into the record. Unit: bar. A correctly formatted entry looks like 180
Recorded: 4
